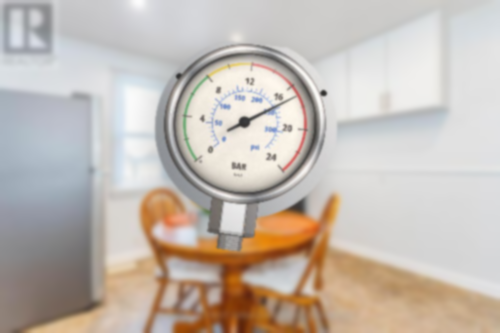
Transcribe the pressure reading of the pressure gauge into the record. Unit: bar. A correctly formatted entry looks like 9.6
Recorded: 17
